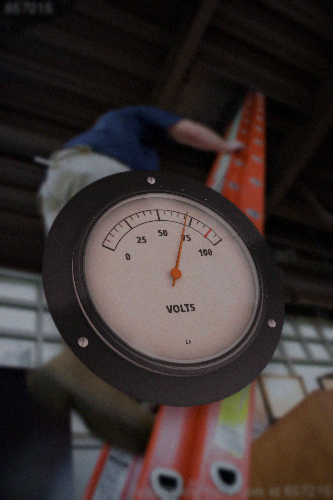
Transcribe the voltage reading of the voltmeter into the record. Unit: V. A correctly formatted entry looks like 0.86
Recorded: 70
